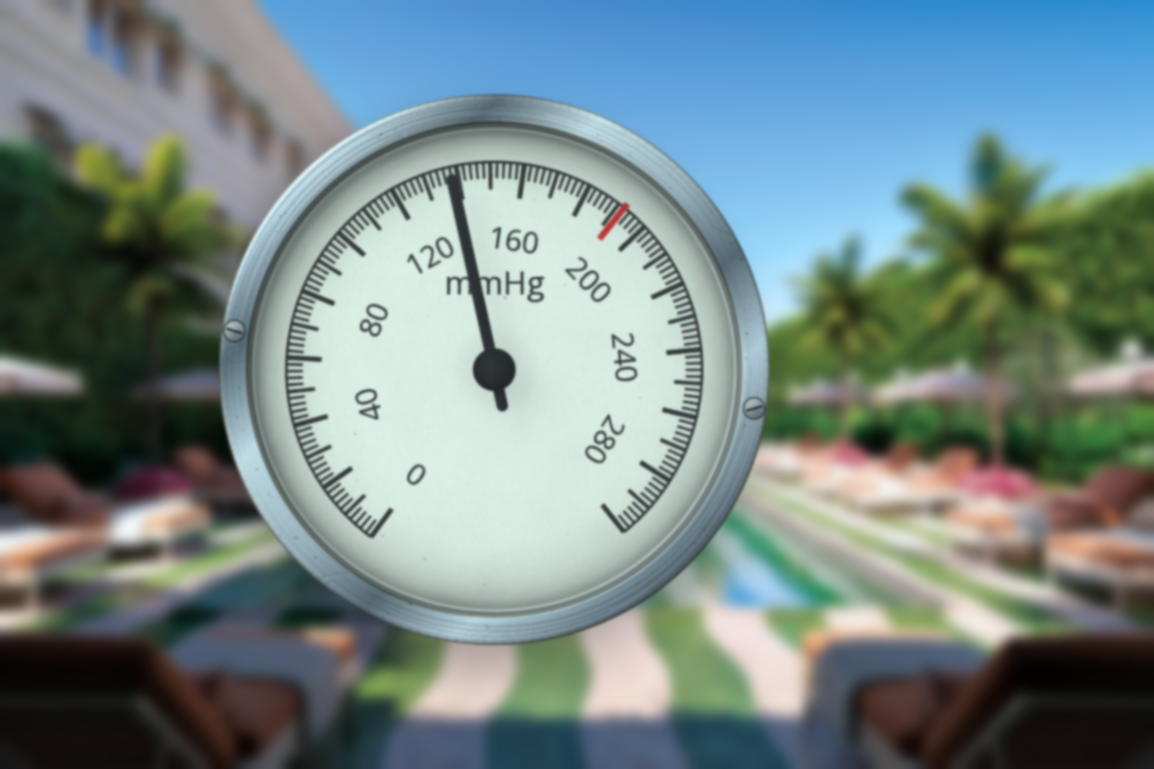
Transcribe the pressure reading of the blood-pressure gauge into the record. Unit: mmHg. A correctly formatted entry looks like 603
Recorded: 138
